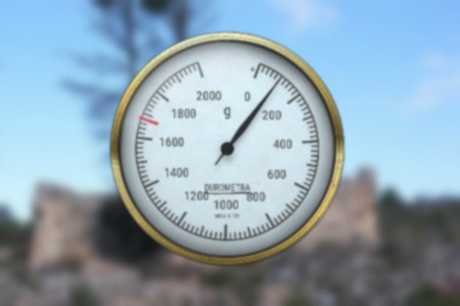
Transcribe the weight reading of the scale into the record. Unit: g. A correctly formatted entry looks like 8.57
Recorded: 100
